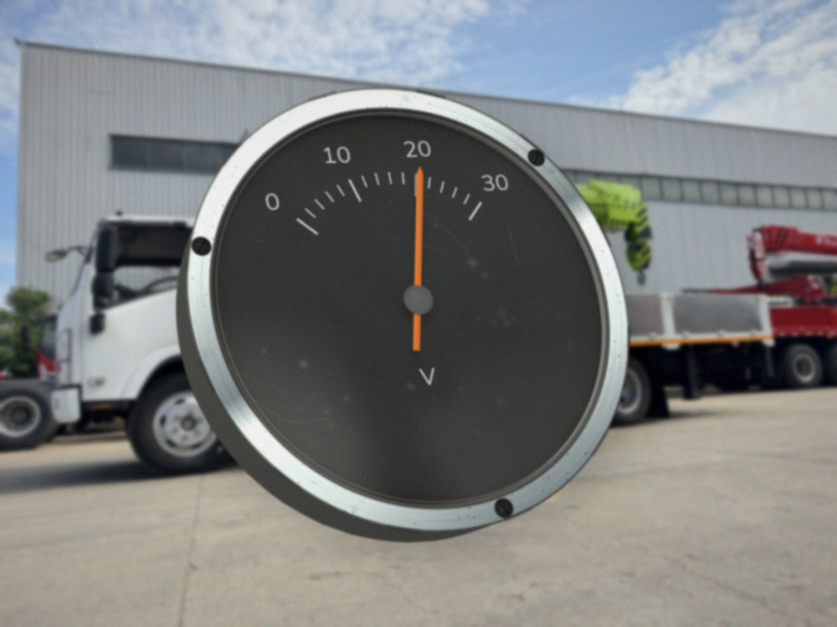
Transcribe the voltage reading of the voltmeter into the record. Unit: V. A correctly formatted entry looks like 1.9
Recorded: 20
